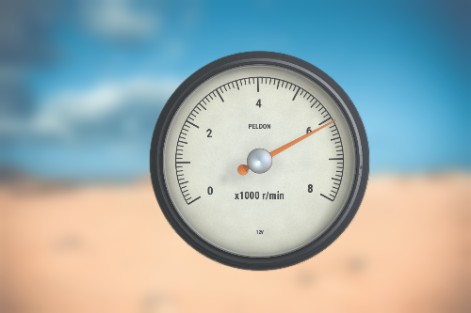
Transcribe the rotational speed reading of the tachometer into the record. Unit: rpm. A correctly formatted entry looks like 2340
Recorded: 6100
